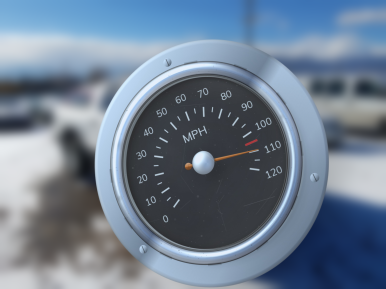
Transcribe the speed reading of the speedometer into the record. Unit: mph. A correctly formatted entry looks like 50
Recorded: 110
